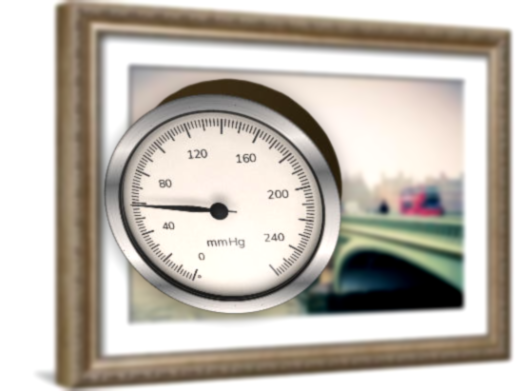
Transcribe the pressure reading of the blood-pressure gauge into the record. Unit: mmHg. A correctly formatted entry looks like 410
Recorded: 60
